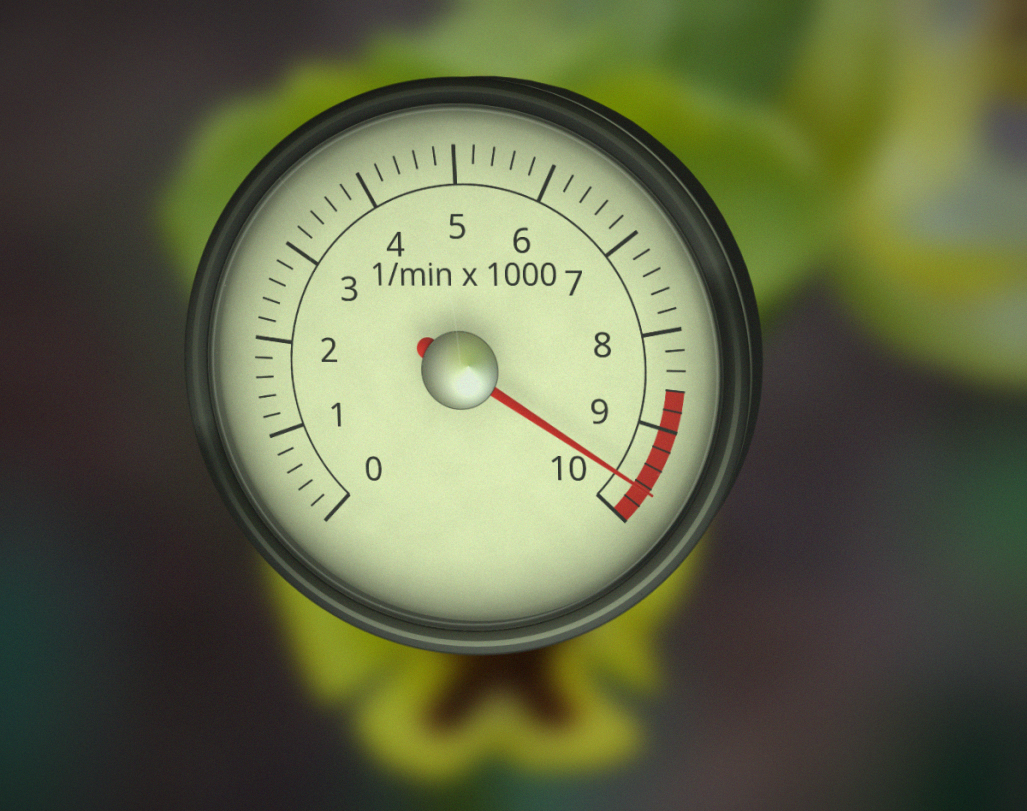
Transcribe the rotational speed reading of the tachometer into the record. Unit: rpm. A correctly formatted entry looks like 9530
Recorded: 9600
